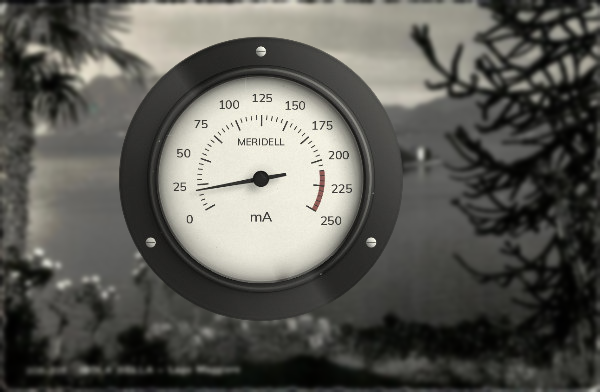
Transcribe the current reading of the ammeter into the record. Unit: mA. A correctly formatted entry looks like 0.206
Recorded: 20
